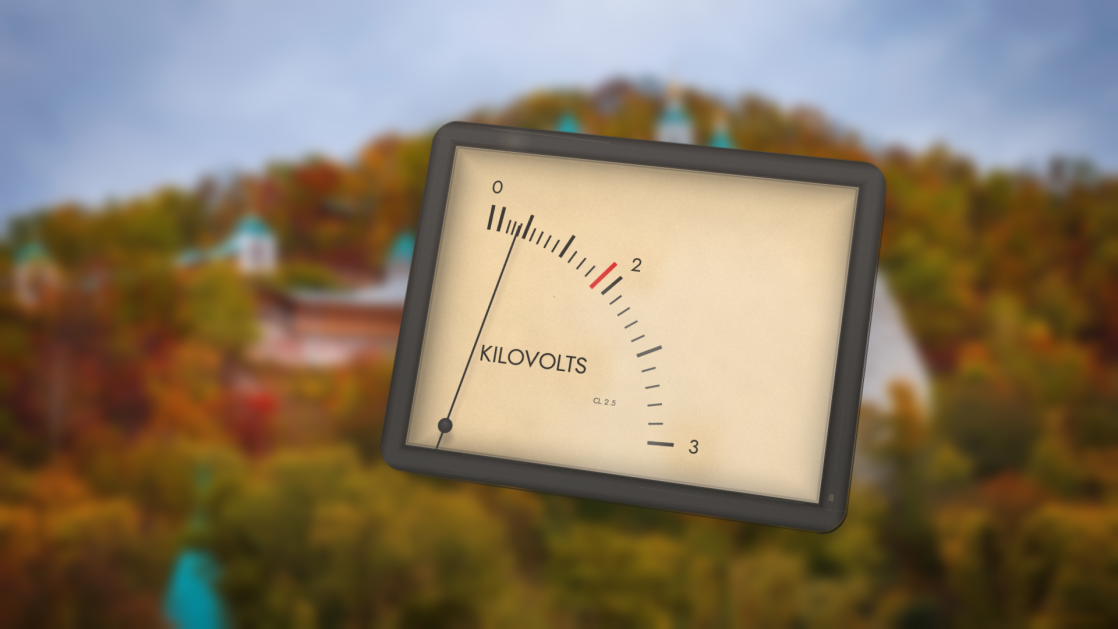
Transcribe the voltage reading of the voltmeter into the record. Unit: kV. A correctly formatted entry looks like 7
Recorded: 0.9
